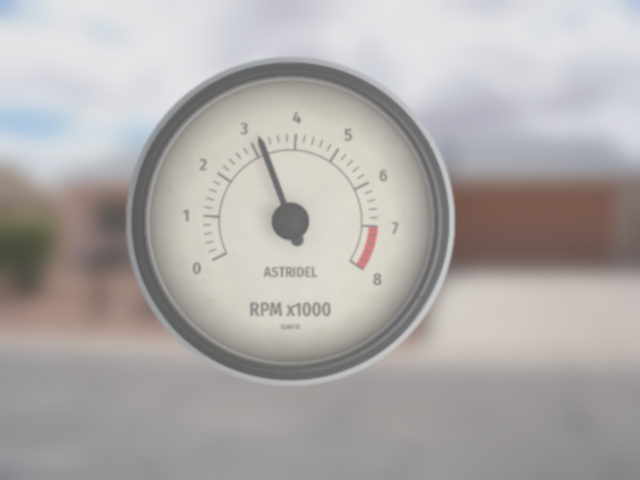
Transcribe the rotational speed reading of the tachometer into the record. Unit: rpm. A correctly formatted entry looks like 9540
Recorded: 3200
